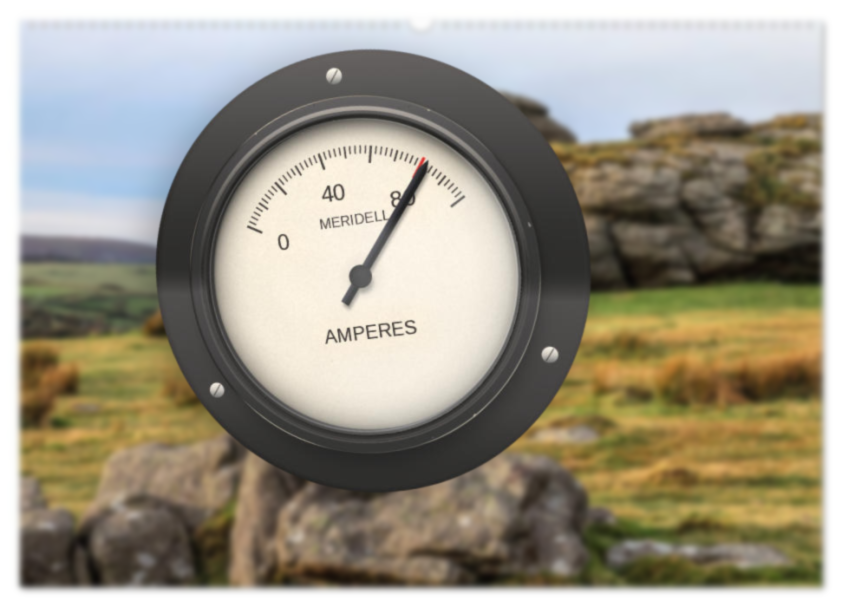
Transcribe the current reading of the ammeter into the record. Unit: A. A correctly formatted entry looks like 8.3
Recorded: 82
